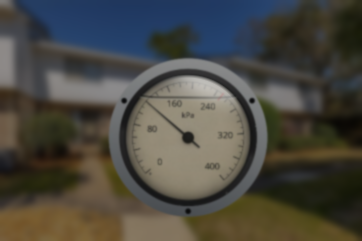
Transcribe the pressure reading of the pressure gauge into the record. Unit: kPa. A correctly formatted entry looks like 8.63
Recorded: 120
